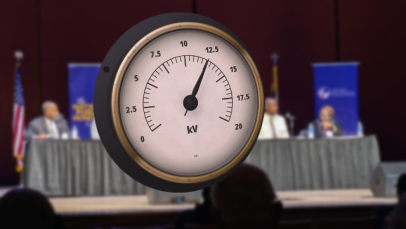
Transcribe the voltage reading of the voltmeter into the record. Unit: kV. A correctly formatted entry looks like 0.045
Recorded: 12.5
